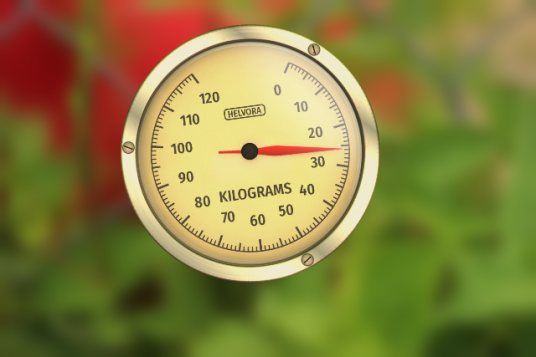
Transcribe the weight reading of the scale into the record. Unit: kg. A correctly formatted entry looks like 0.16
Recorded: 26
